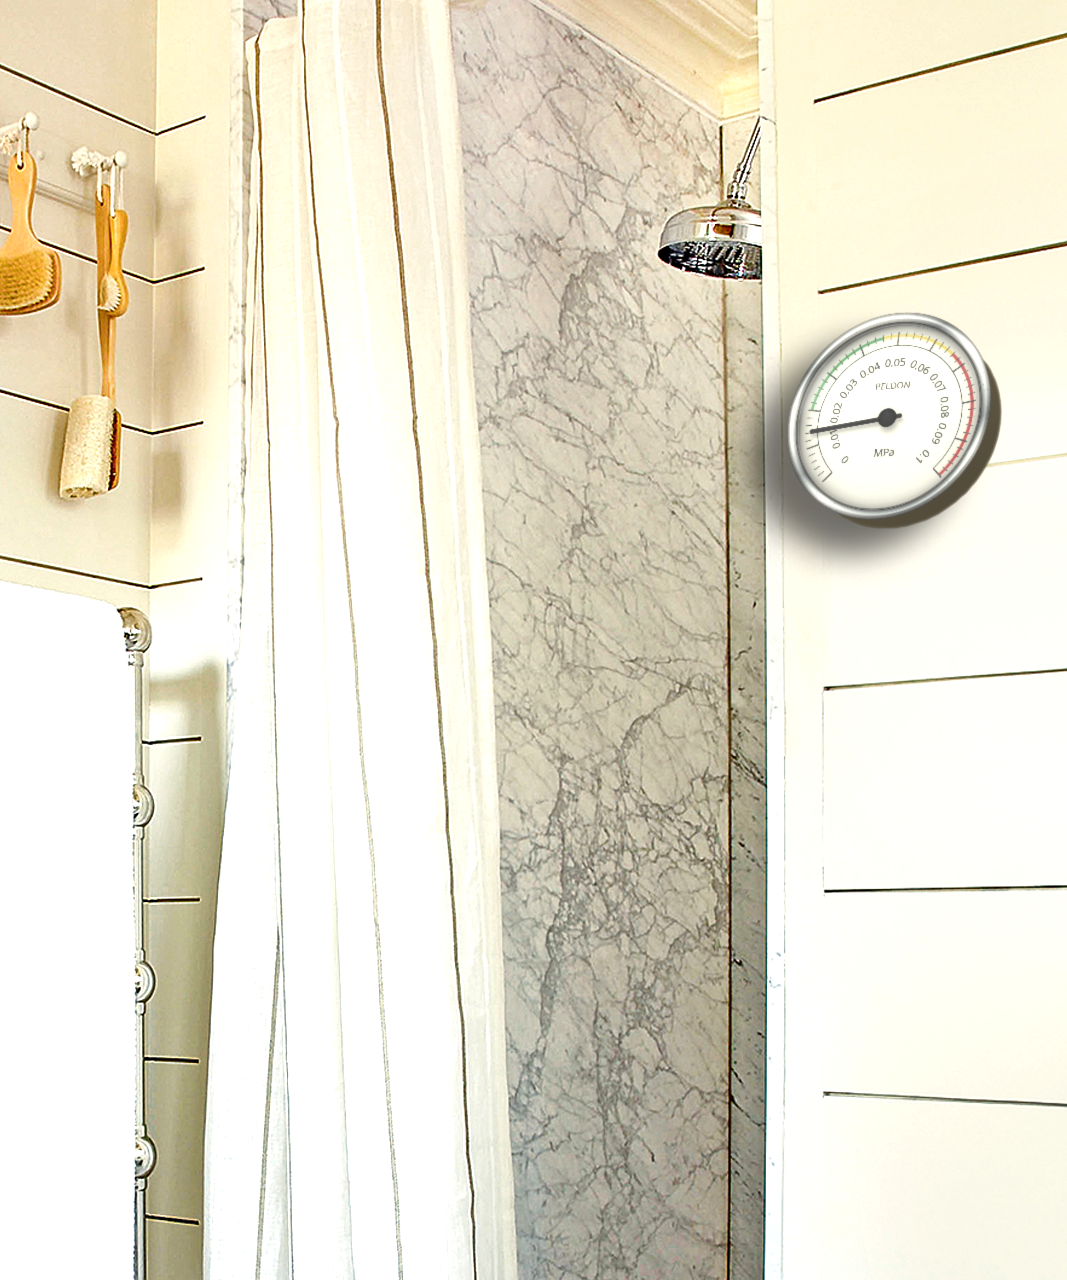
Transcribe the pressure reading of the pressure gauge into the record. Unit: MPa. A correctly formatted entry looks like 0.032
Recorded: 0.014
